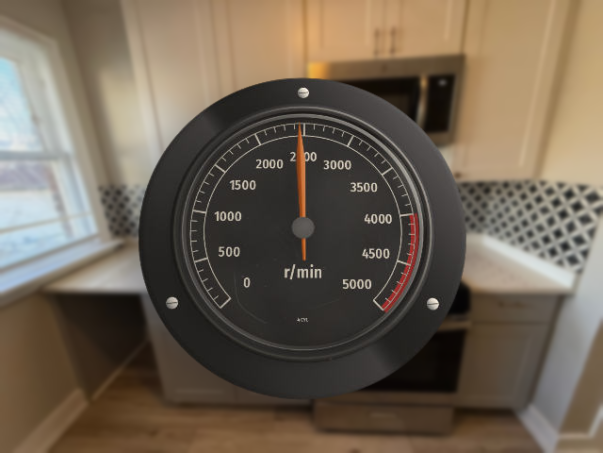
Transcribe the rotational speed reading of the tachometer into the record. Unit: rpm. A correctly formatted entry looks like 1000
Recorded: 2450
